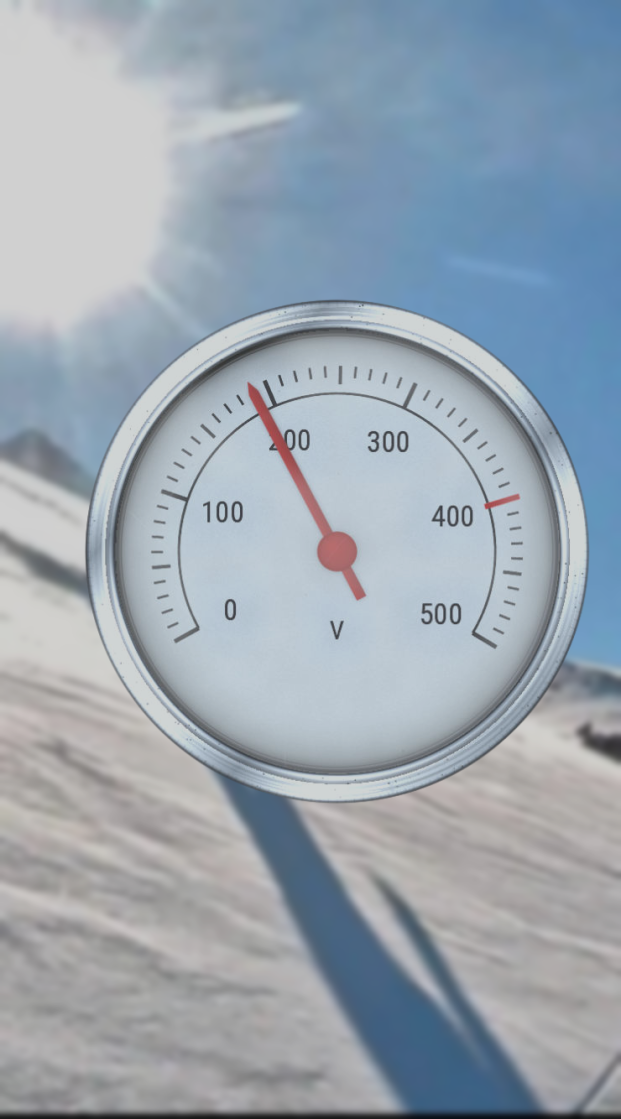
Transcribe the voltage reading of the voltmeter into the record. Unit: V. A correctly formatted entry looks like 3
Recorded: 190
